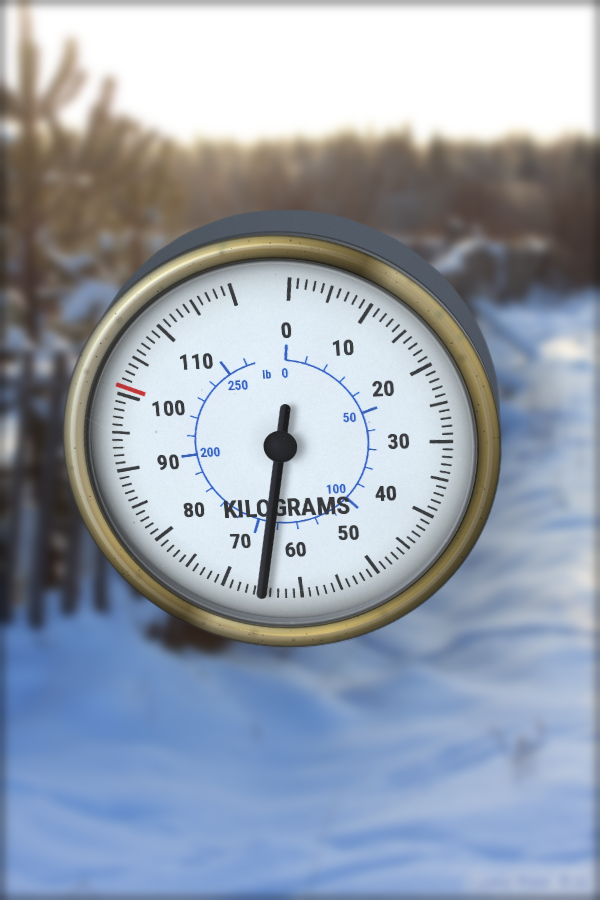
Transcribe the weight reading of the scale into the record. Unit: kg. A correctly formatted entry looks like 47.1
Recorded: 65
